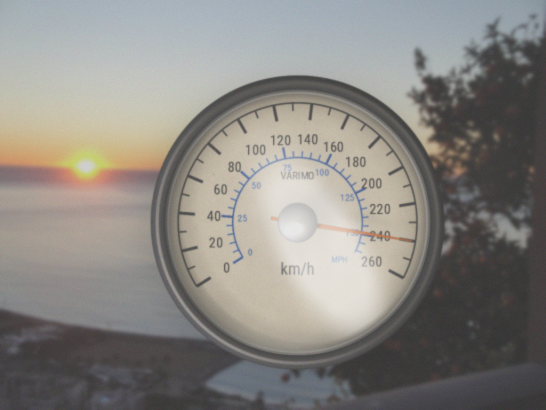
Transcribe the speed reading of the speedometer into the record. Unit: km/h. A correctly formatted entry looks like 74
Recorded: 240
